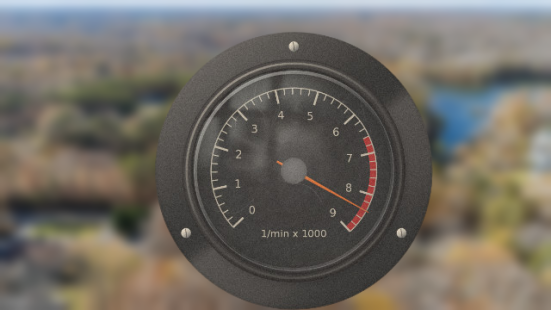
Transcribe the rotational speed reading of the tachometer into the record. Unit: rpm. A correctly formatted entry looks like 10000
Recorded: 8400
